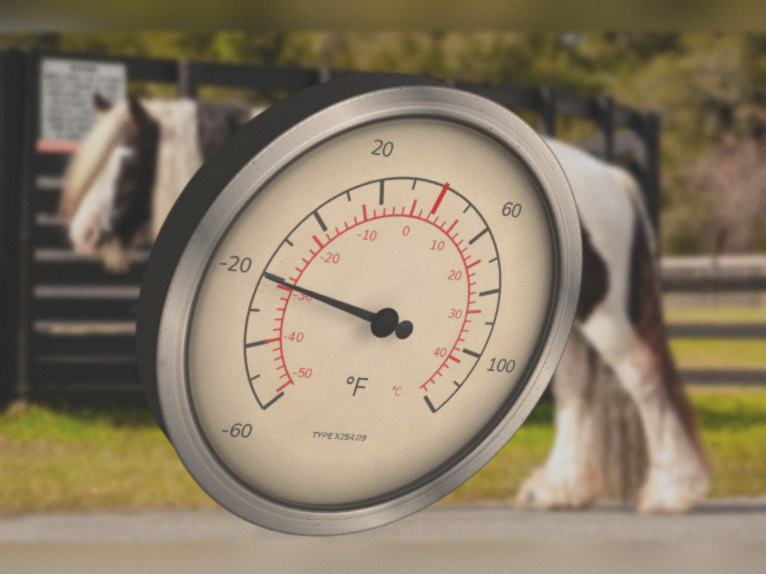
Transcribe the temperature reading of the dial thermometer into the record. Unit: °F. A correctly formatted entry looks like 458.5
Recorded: -20
